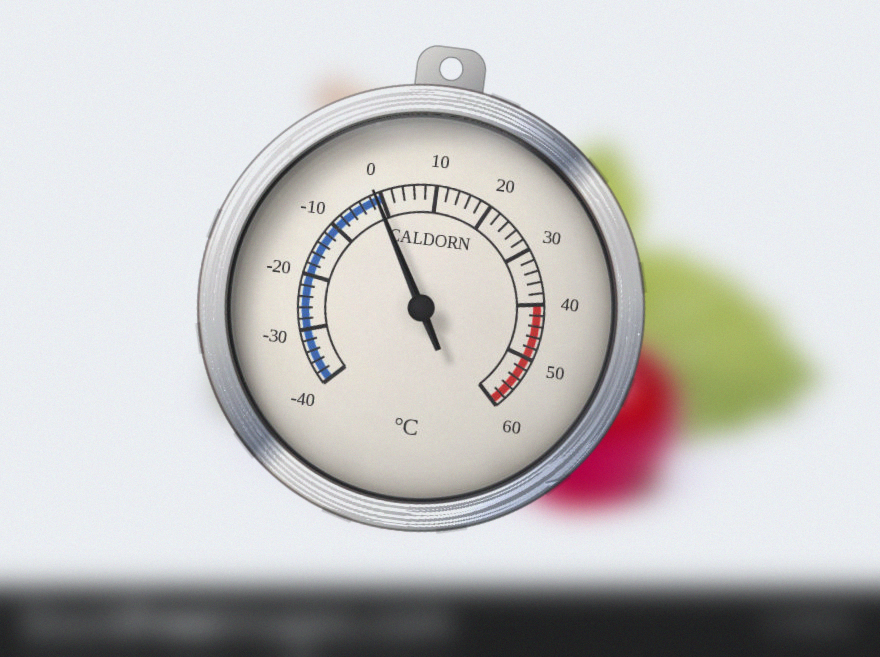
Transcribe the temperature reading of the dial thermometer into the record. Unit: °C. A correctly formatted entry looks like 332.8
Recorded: -1
